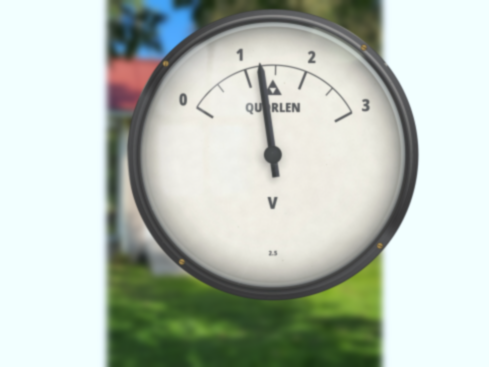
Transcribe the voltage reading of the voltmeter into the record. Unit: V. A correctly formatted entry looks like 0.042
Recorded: 1.25
